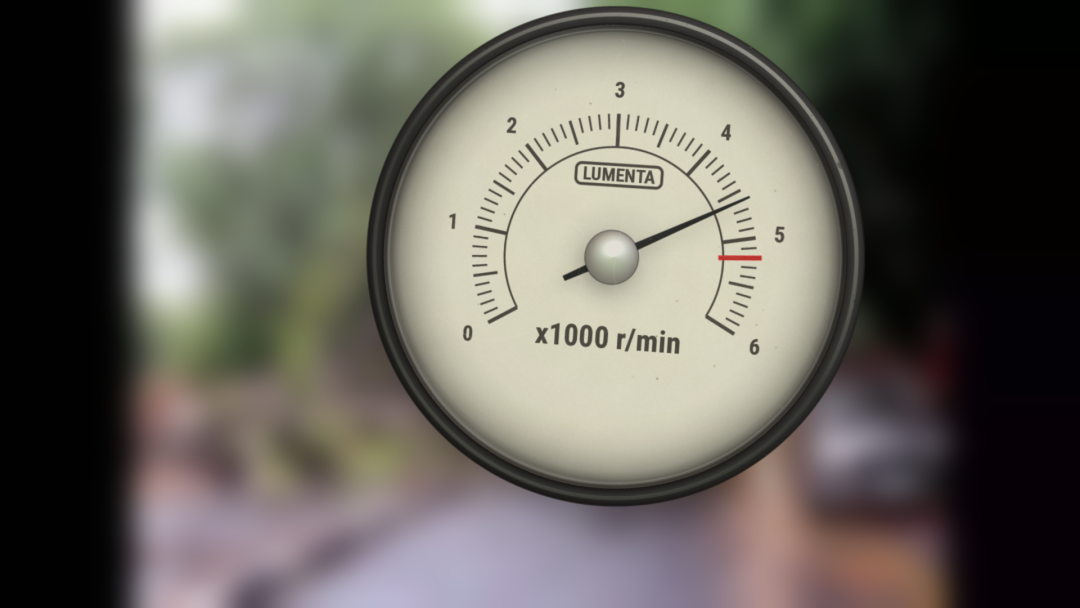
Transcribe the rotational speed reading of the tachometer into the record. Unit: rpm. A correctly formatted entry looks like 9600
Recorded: 4600
